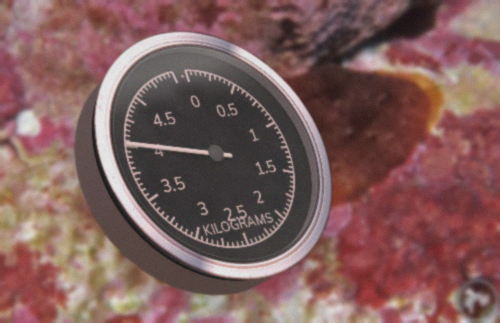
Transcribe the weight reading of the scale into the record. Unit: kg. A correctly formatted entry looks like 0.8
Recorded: 4
